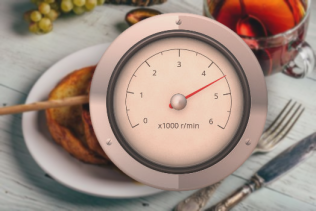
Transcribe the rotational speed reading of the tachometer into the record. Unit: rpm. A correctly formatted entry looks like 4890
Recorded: 4500
